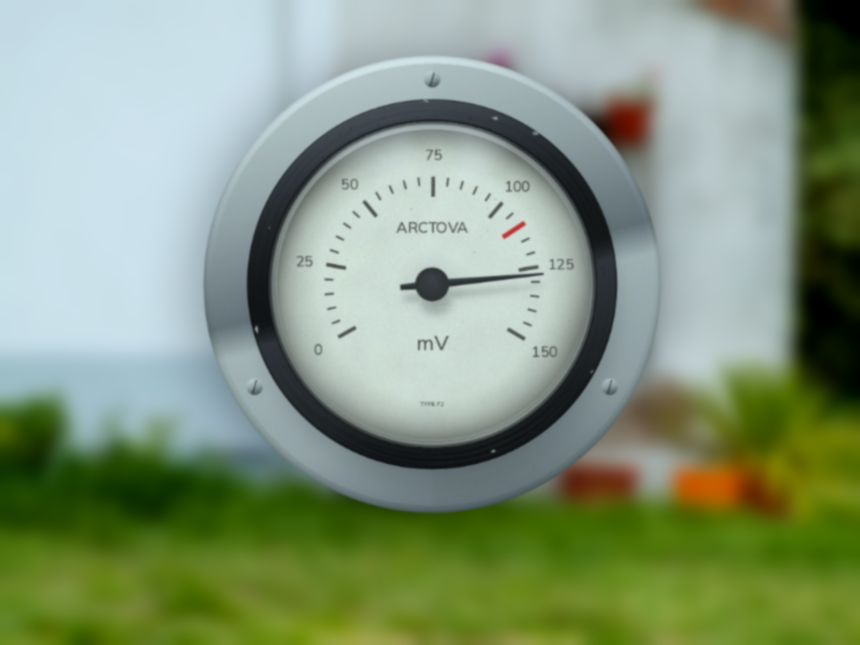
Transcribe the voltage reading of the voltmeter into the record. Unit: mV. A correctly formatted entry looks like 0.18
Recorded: 127.5
